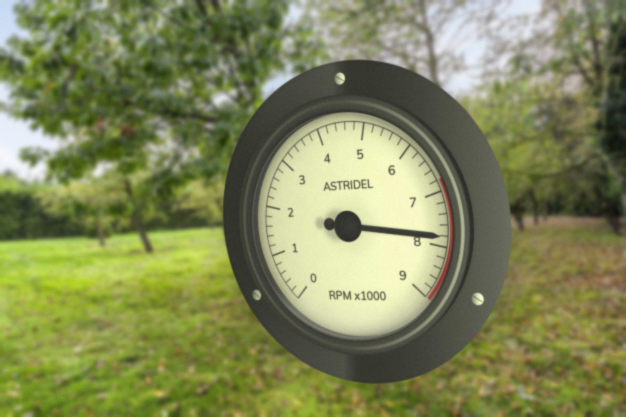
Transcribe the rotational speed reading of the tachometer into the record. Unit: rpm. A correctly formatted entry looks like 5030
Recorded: 7800
